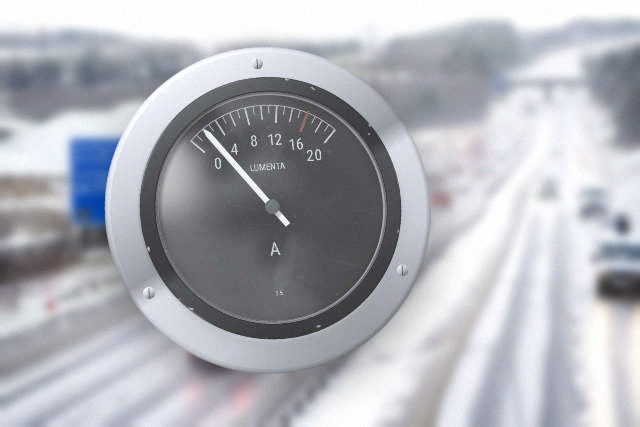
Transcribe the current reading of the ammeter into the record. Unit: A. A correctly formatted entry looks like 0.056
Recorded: 2
